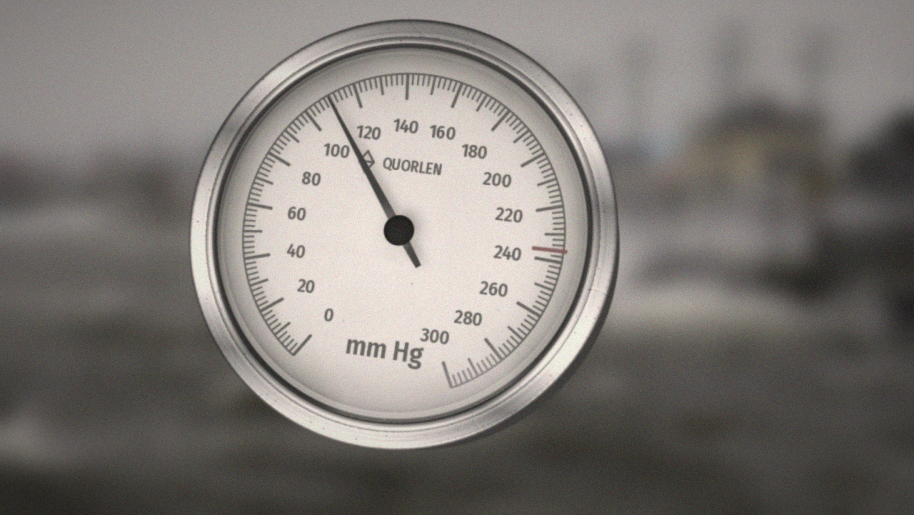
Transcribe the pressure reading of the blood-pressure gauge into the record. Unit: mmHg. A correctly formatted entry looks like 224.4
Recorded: 110
